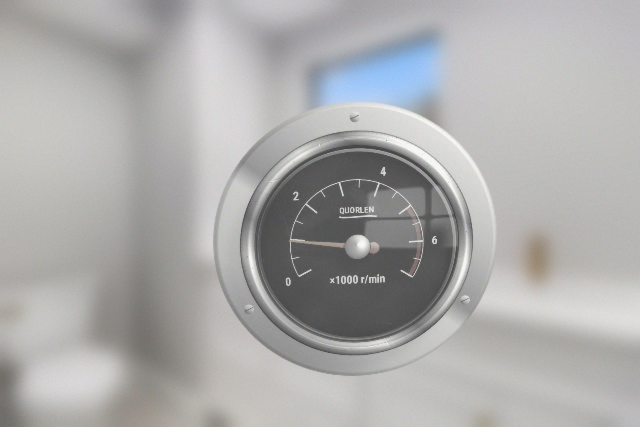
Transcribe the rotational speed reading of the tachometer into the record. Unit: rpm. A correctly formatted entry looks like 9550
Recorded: 1000
